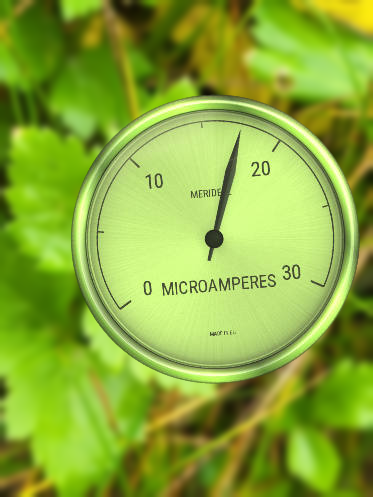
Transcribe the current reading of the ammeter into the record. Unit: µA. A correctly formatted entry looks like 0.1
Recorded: 17.5
